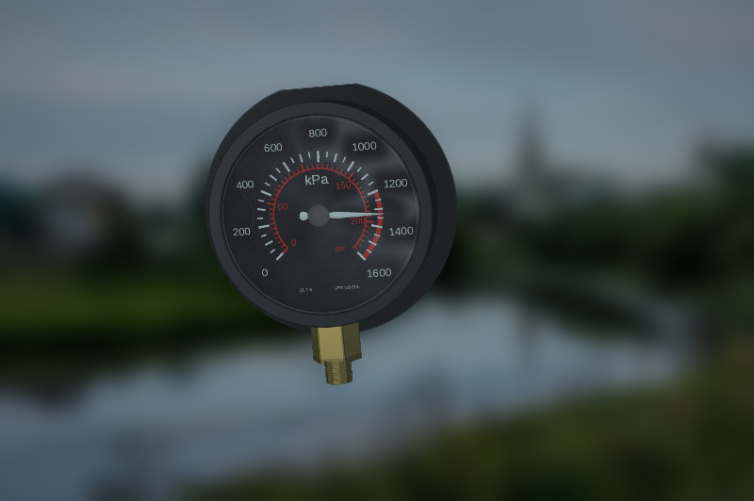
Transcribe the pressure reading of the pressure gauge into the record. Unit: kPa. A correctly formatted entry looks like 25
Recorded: 1325
